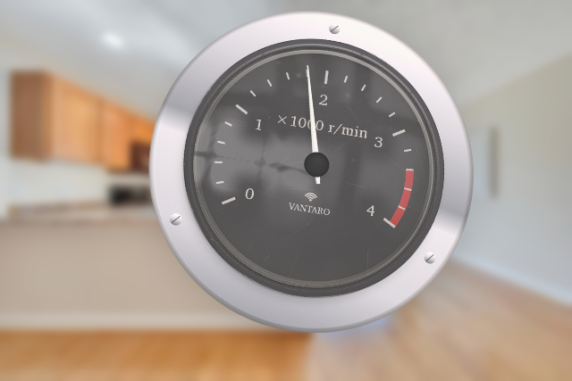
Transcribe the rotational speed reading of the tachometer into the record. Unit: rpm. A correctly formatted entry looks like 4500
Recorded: 1800
